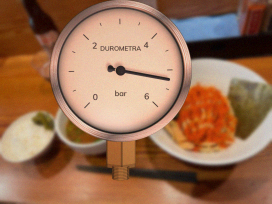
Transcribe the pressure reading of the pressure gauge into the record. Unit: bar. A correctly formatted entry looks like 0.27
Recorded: 5.25
